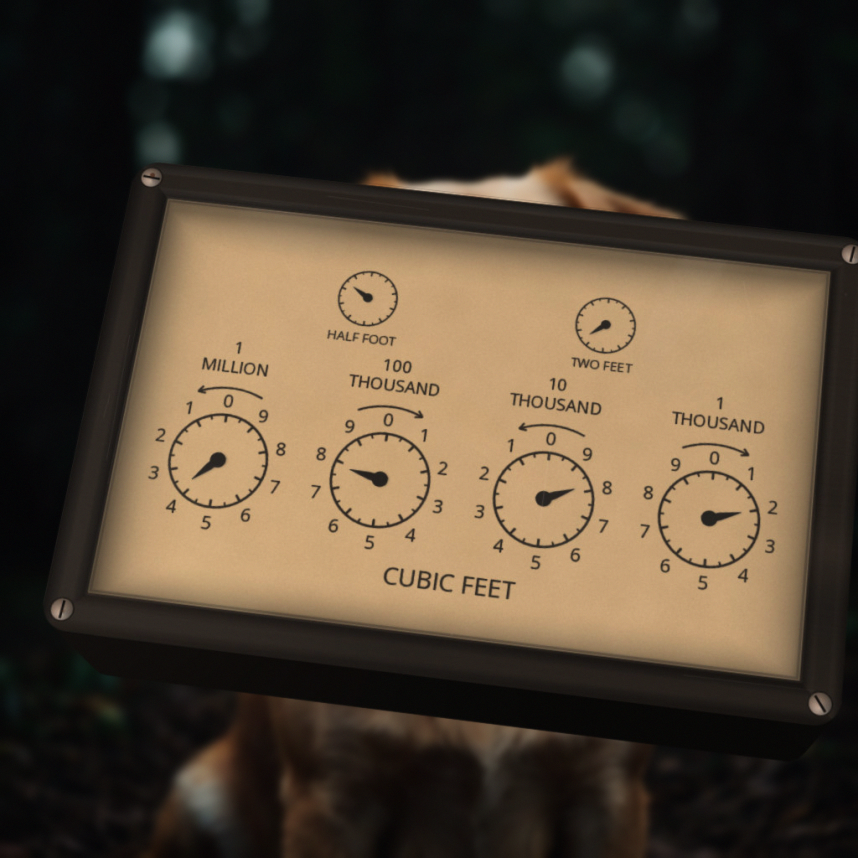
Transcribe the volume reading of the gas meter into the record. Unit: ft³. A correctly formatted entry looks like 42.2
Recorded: 378200
